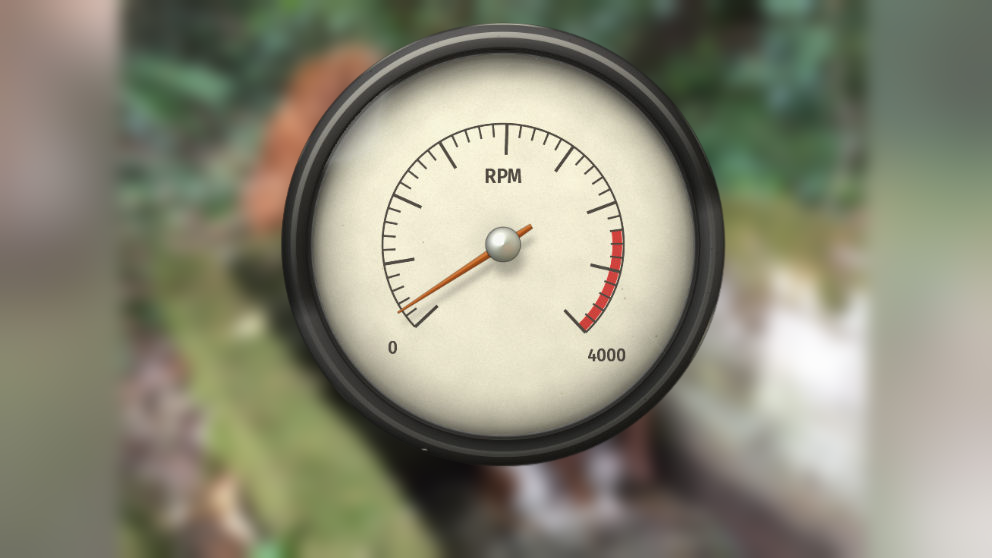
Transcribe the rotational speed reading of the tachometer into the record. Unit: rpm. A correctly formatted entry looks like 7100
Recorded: 150
